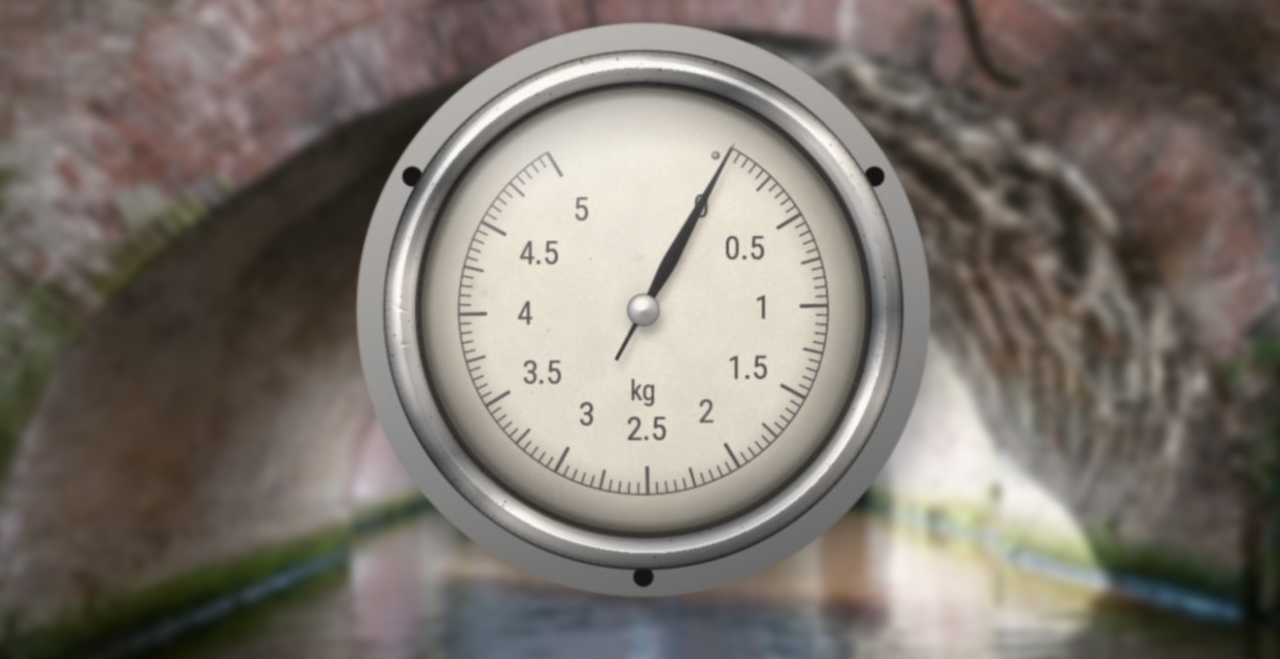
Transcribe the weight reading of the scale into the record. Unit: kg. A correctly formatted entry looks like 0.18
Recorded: 0
